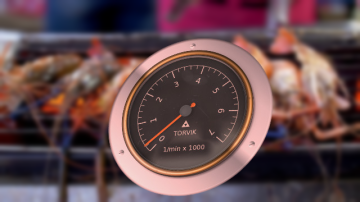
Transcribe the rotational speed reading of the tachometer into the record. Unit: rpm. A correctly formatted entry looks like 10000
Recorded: 200
